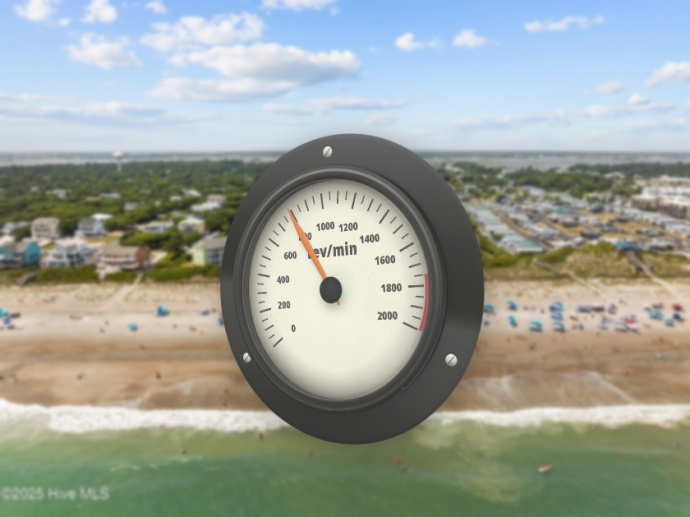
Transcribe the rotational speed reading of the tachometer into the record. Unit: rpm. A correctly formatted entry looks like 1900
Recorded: 800
